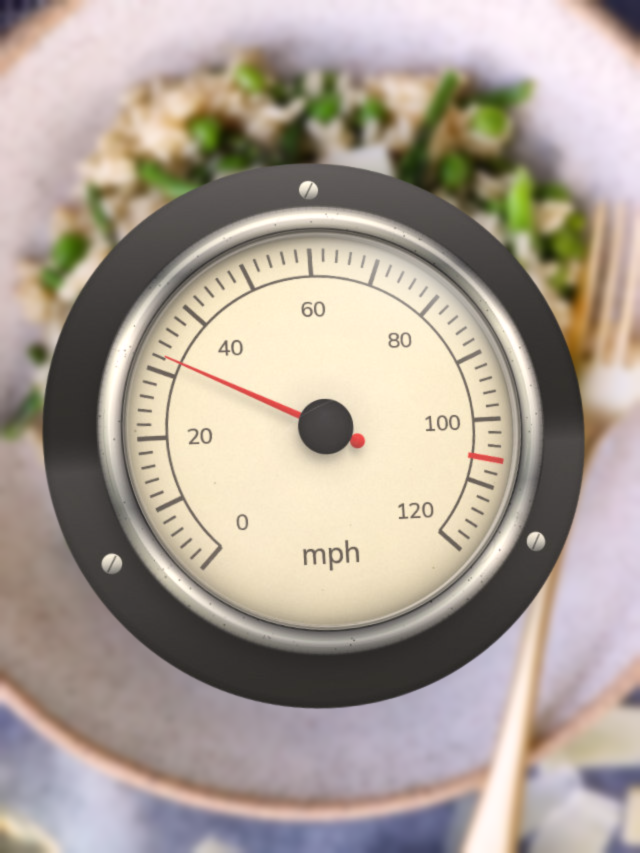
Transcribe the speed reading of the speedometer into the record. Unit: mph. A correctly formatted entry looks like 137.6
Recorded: 32
